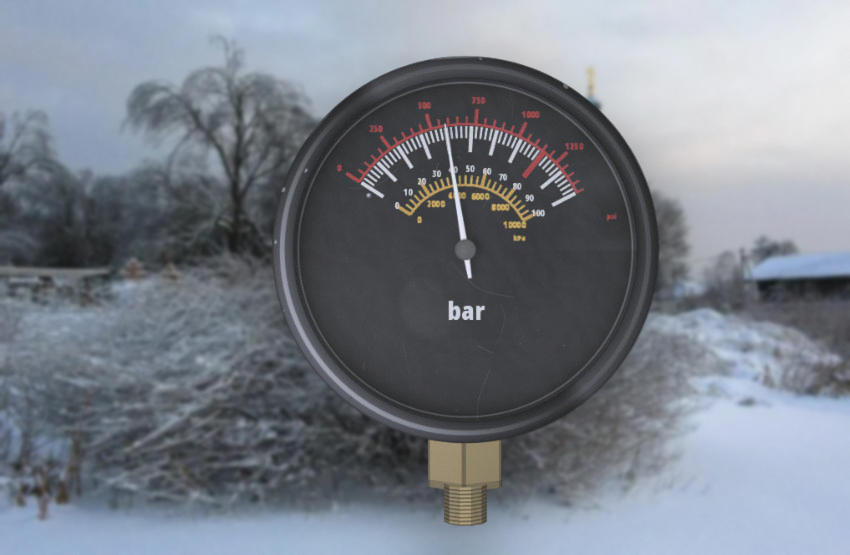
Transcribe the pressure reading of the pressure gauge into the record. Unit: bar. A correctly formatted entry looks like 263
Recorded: 40
